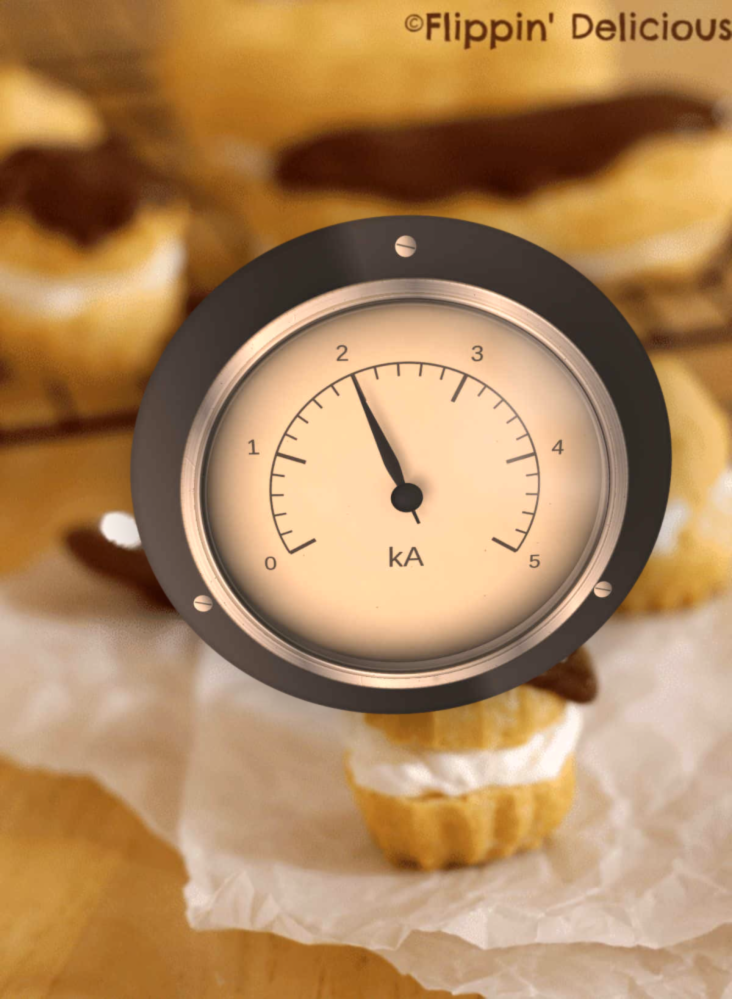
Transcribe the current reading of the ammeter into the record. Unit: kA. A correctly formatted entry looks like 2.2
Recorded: 2
